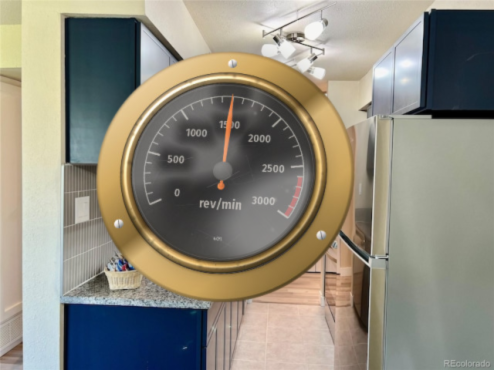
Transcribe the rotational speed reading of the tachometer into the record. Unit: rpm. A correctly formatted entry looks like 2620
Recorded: 1500
